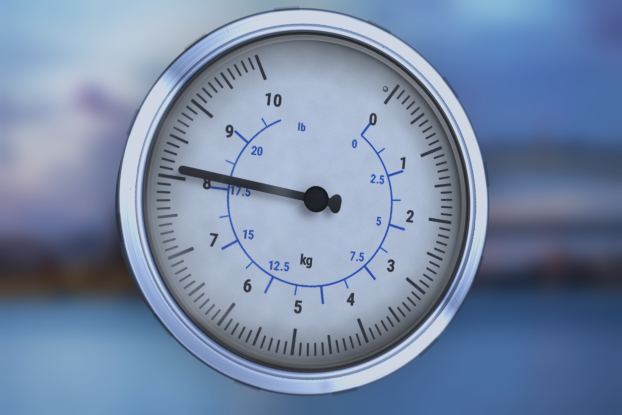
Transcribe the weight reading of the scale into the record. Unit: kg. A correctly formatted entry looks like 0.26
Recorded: 8.1
